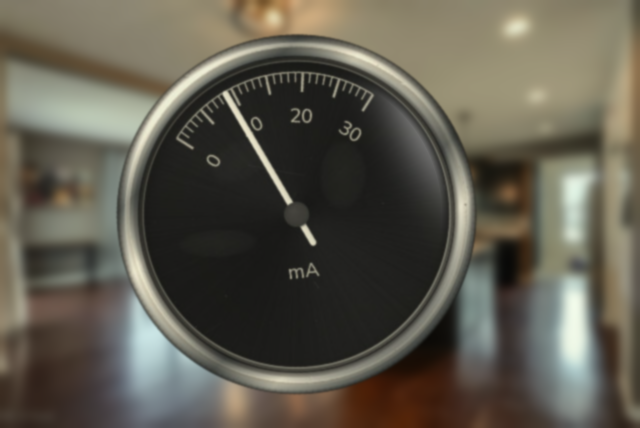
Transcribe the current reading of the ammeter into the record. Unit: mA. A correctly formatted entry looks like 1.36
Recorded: 9
